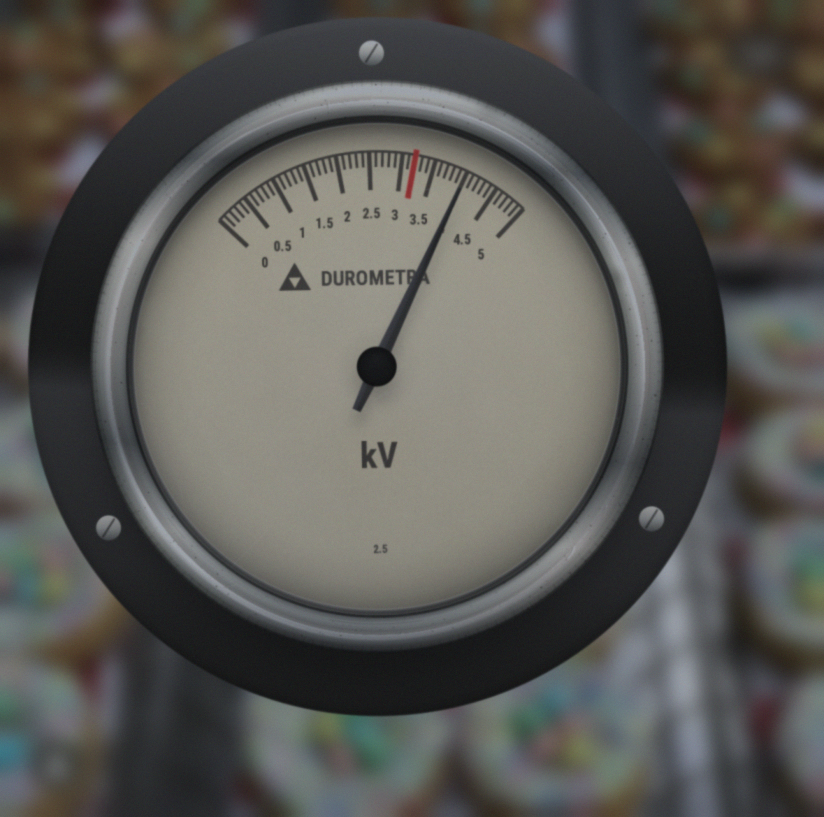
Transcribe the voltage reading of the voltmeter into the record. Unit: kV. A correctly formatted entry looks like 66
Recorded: 4
